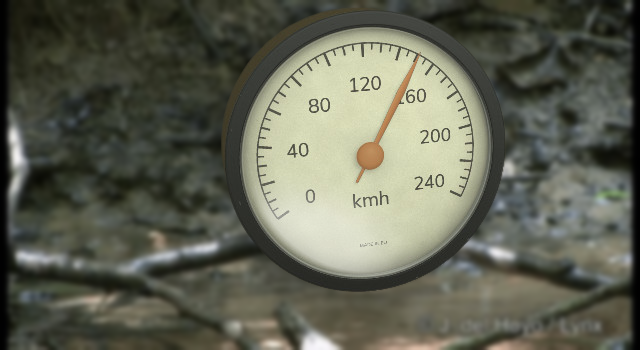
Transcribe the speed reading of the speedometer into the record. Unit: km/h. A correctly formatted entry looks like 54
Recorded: 150
